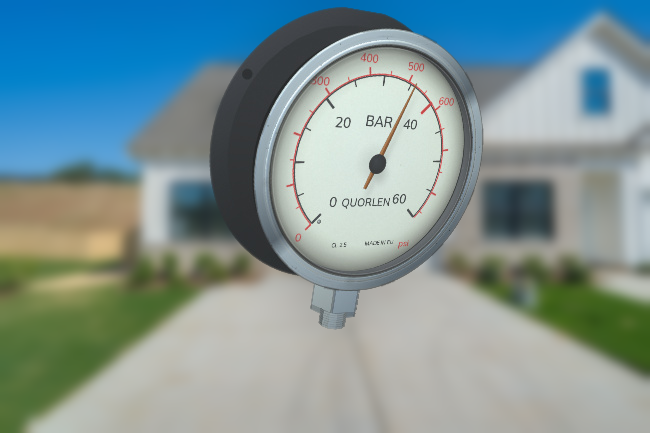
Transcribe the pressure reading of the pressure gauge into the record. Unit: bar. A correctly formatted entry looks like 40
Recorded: 35
